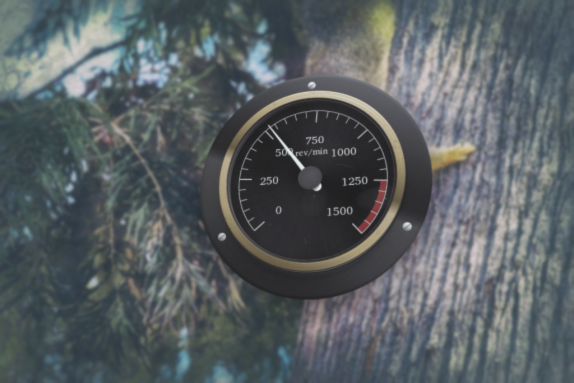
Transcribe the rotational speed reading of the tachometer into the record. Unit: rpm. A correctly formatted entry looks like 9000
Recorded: 525
